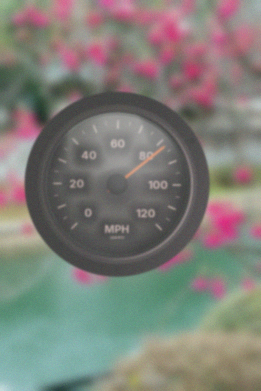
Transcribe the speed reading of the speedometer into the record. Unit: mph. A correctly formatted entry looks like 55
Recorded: 82.5
